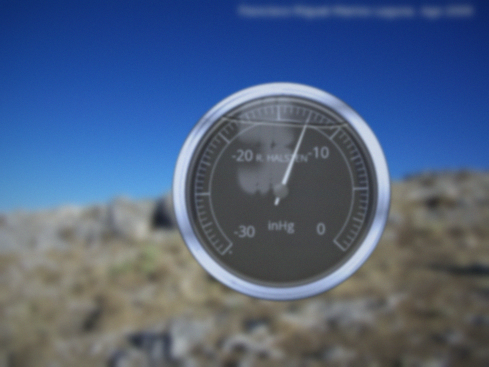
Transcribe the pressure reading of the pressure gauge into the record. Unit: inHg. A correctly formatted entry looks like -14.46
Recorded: -12.5
